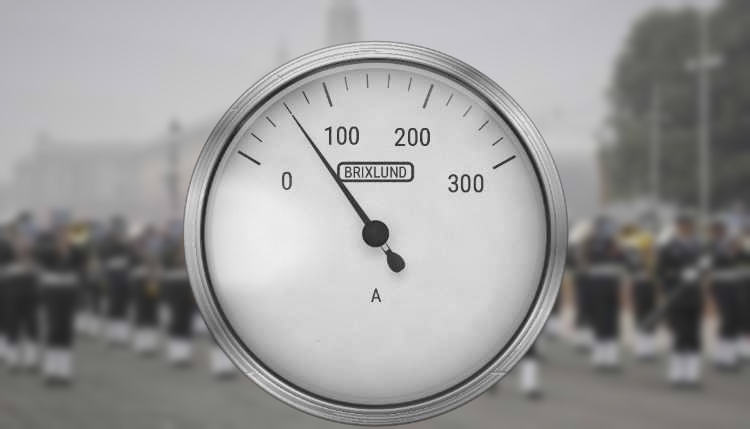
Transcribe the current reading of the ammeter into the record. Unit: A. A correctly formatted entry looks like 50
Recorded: 60
